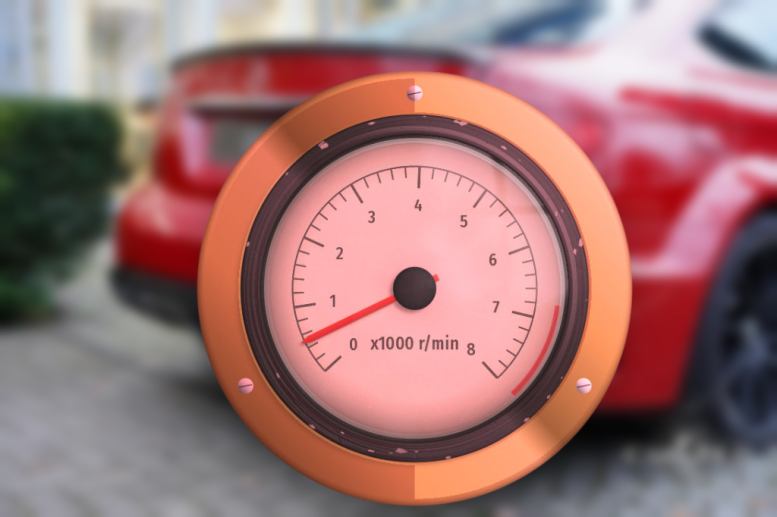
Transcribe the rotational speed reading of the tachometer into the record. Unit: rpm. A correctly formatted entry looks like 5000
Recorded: 500
